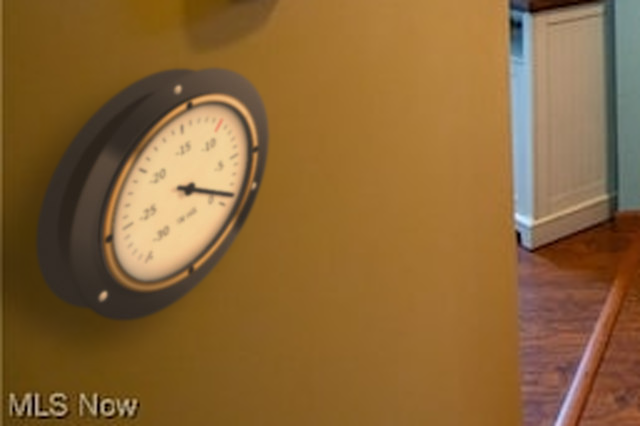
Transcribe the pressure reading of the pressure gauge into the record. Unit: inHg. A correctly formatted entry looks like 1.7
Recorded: -1
